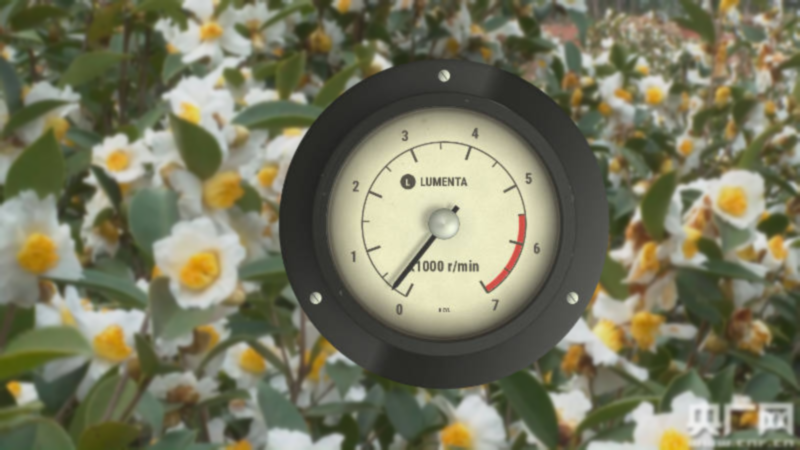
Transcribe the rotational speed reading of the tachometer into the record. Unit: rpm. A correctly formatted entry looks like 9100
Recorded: 250
